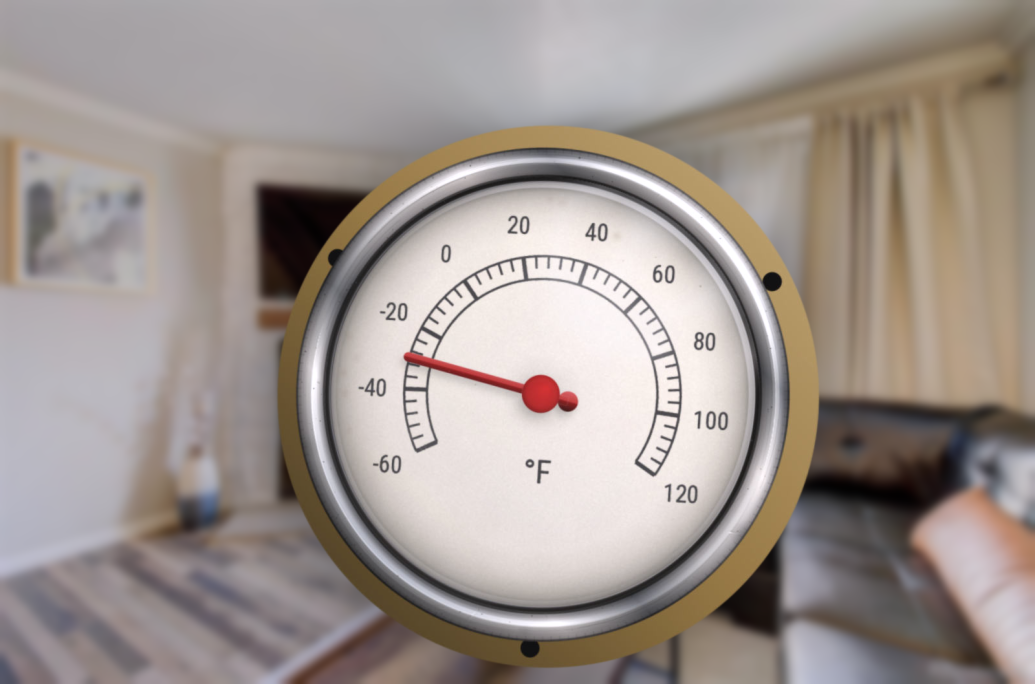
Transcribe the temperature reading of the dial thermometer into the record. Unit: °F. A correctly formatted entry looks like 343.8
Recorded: -30
